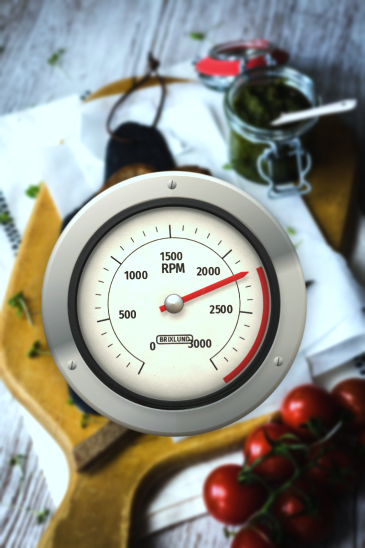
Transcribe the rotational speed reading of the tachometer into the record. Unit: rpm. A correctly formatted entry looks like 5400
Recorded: 2200
